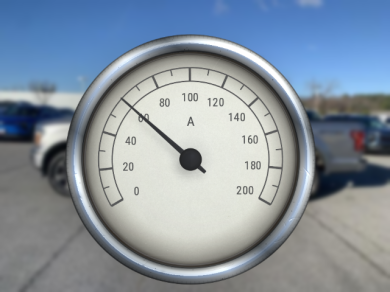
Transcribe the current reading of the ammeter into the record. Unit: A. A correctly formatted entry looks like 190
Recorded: 60
